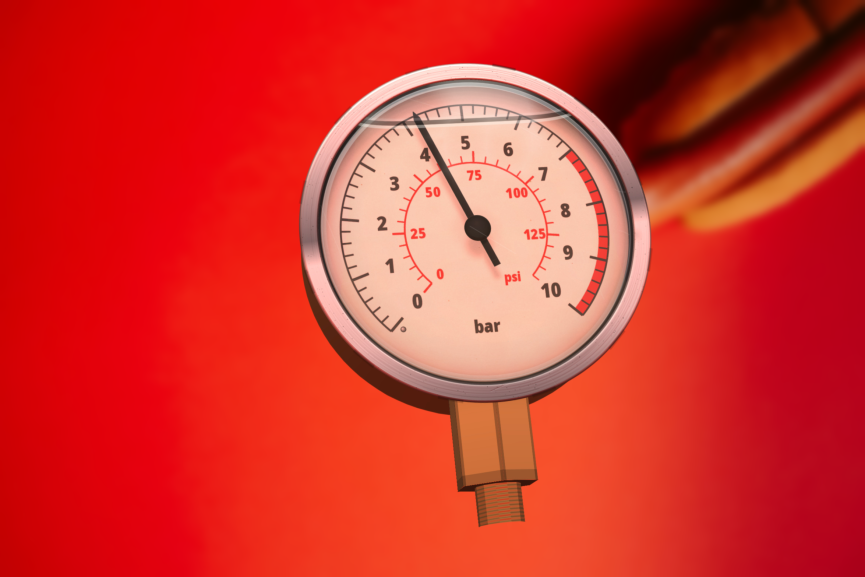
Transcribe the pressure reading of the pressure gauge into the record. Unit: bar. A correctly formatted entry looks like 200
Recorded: 4.2
